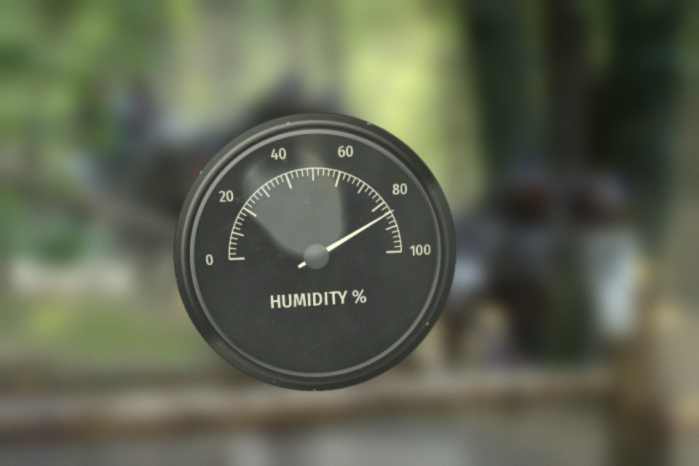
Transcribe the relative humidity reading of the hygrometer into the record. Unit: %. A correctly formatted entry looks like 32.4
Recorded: 84
